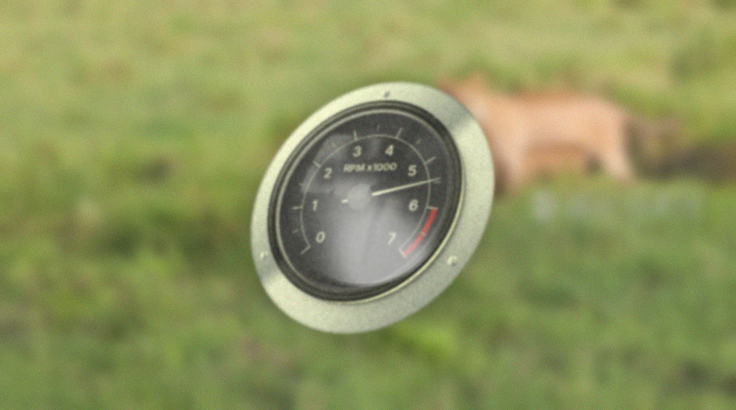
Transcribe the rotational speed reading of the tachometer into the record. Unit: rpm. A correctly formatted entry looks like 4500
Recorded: 5500
